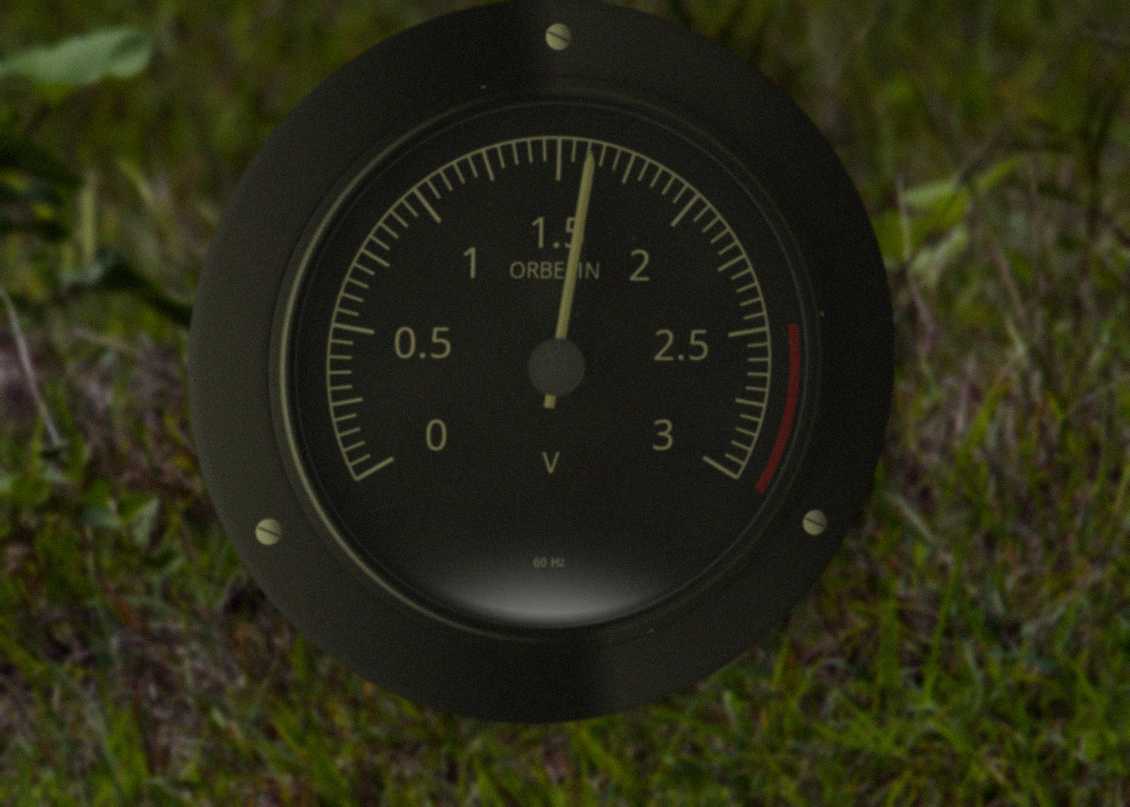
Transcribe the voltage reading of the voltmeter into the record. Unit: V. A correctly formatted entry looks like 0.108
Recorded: 1.6
